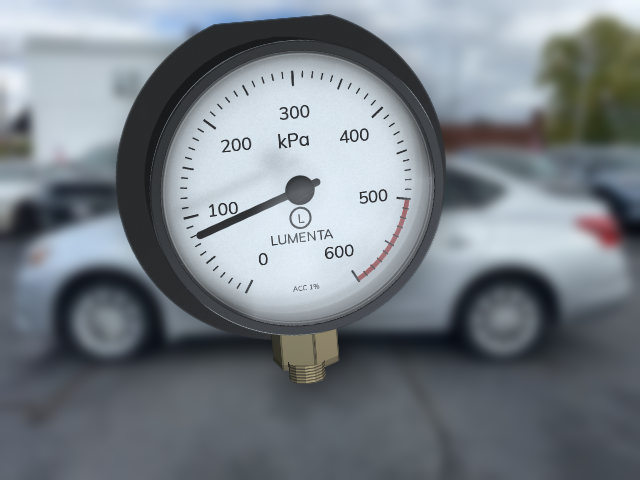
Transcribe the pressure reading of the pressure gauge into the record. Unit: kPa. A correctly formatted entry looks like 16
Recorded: 80
